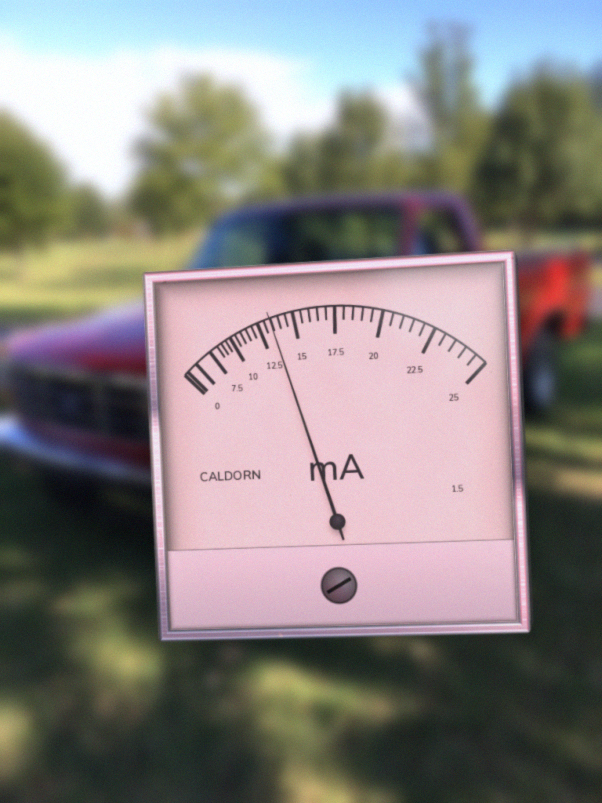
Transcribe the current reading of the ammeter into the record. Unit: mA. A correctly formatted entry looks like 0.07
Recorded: 13.5
